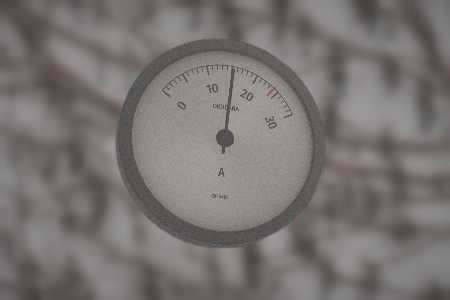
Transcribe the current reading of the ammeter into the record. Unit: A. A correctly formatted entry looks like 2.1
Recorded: 15
